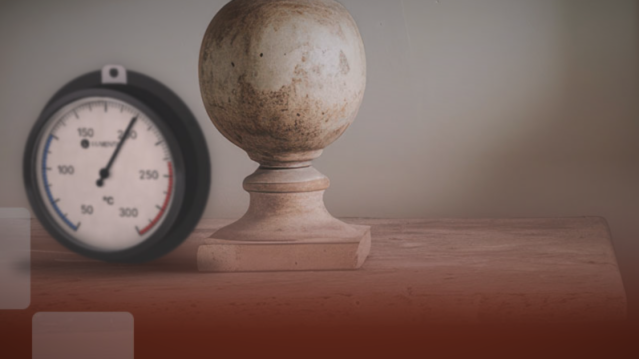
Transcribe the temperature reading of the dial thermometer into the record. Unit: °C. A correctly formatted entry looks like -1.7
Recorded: 200
